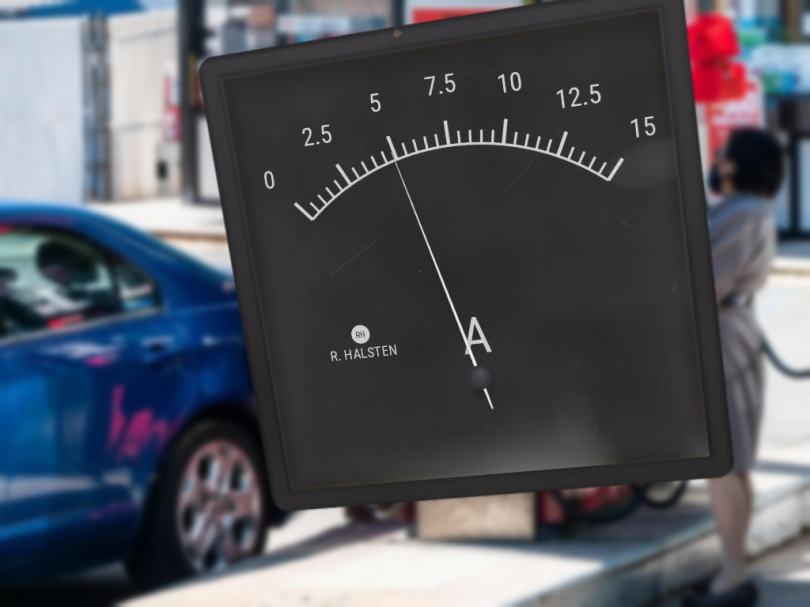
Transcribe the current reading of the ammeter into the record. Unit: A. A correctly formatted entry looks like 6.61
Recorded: 5
